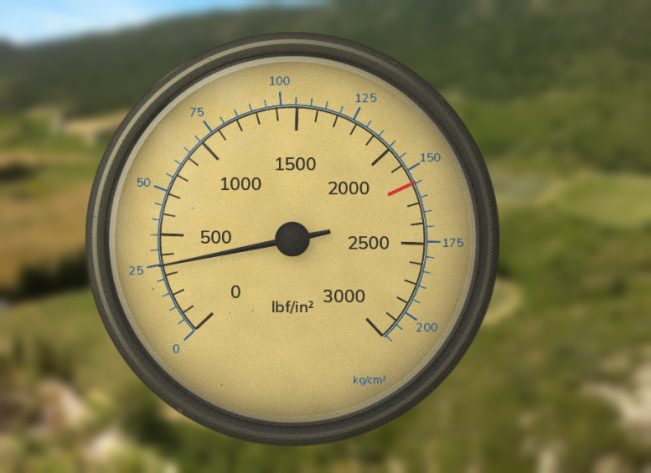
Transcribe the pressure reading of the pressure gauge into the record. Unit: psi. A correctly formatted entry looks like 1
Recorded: 350
